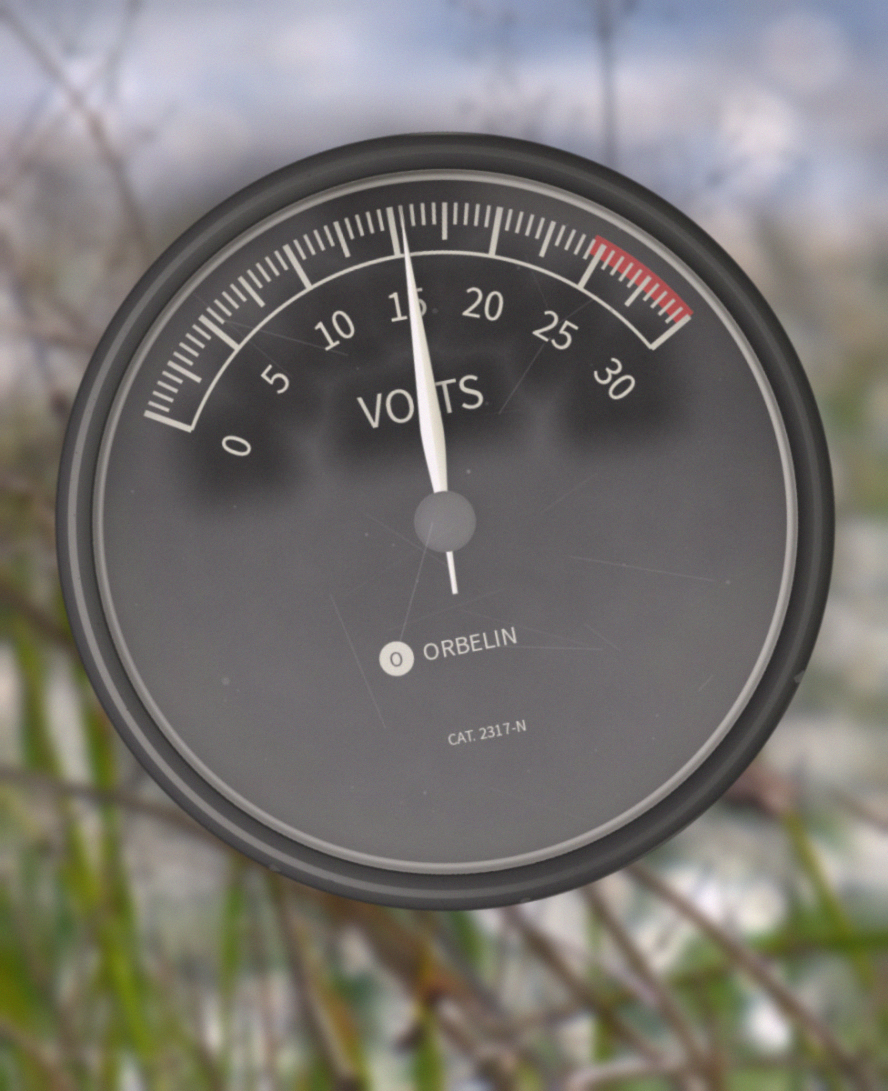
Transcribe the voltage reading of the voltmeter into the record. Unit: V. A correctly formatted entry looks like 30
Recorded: 15.5
